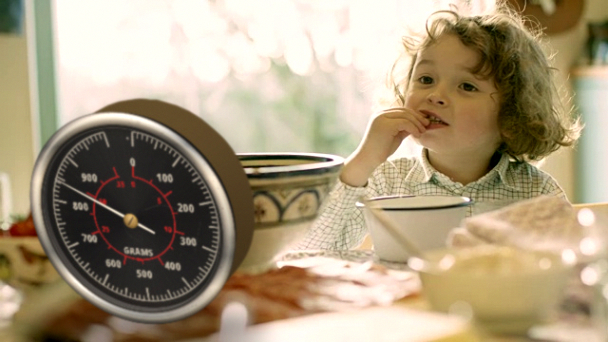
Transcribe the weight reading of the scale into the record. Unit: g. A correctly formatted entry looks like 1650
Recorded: 850
